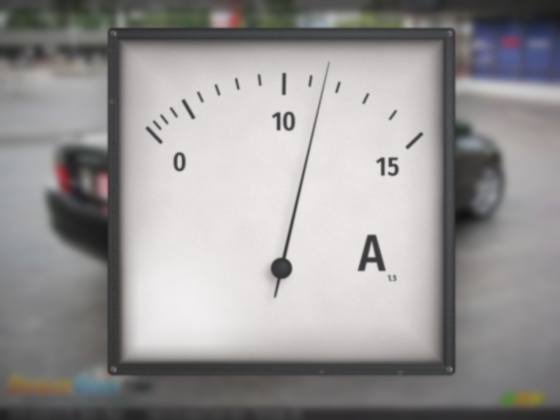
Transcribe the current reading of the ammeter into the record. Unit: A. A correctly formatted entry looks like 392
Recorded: 11.5
